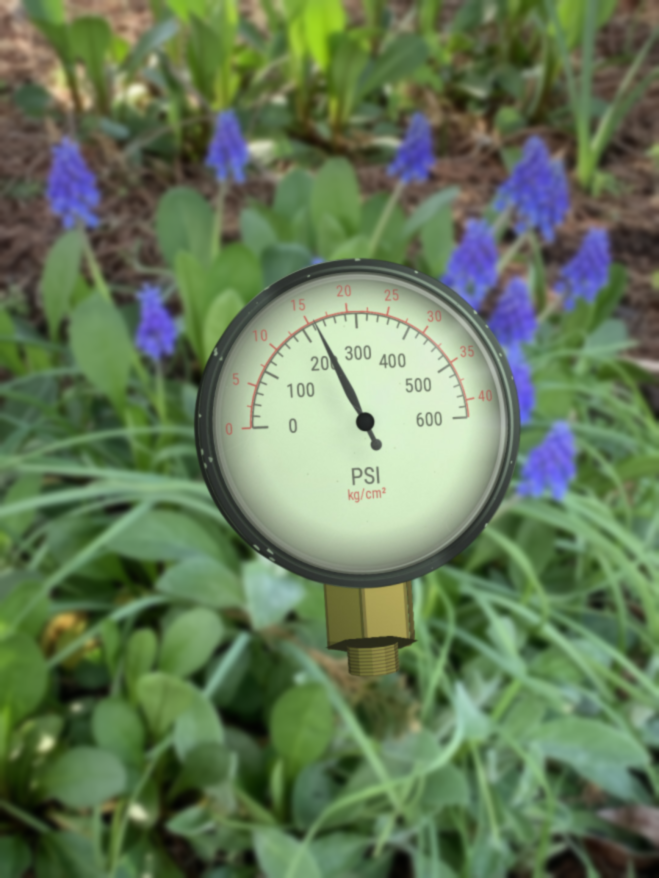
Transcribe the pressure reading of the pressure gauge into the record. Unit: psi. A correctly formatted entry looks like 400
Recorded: 220
